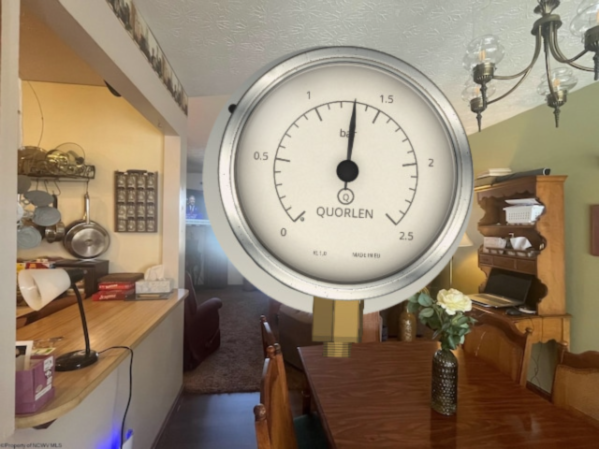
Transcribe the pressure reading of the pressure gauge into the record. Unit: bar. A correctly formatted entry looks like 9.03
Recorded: 1.3
